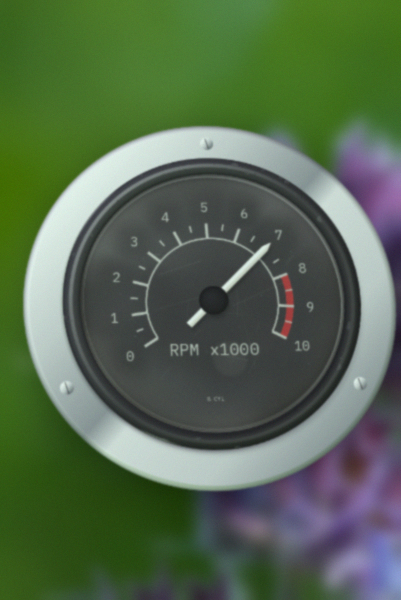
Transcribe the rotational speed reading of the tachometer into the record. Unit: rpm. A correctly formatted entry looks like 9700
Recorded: 7000
